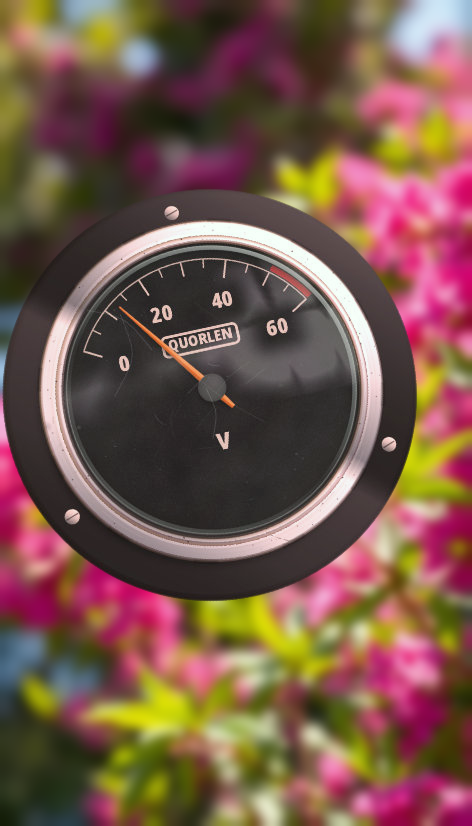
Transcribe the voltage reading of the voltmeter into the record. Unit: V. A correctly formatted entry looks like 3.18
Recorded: 12.5
